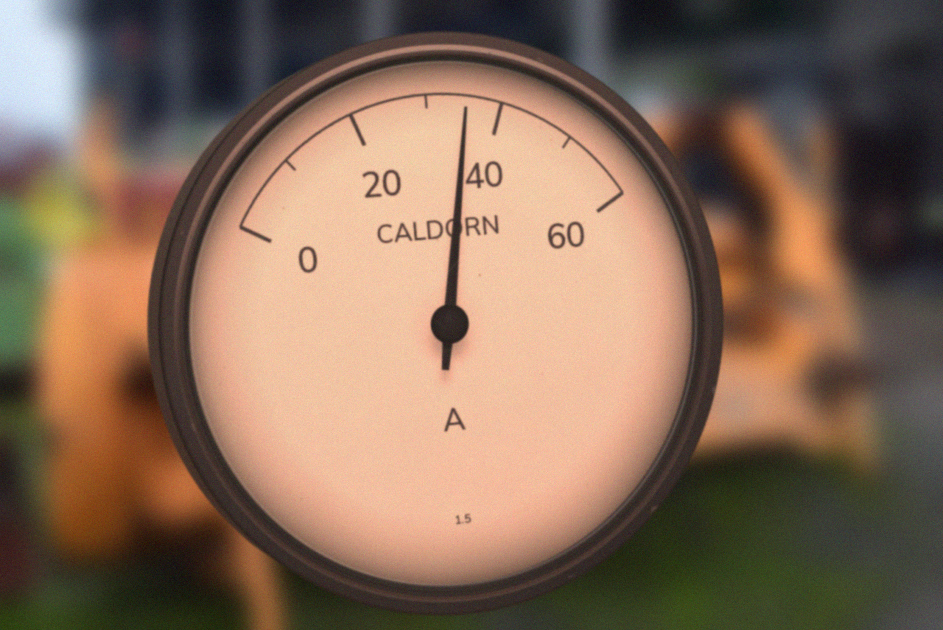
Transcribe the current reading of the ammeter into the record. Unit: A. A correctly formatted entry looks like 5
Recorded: 35
